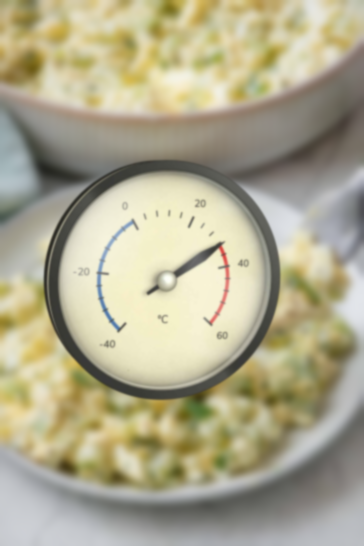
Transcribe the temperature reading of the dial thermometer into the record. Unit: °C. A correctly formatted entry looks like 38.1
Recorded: 32
